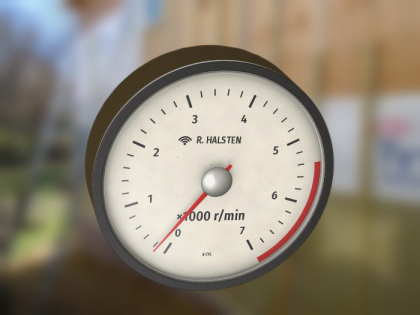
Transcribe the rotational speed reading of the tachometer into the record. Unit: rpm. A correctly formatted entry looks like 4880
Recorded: 200
